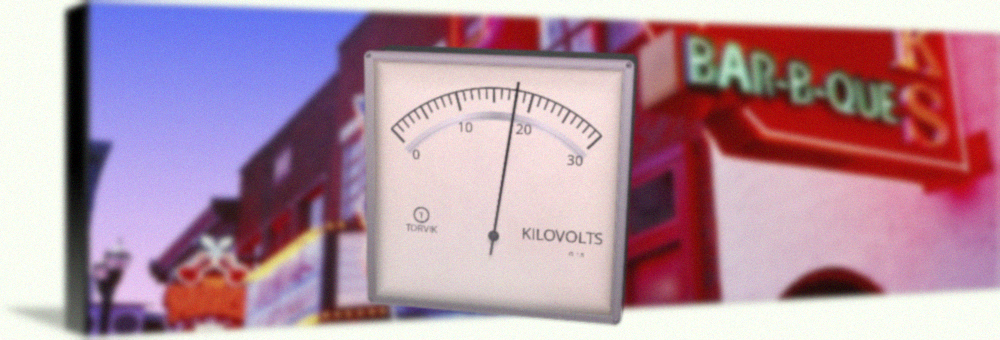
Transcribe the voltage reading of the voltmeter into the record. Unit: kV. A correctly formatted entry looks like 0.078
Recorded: 18
